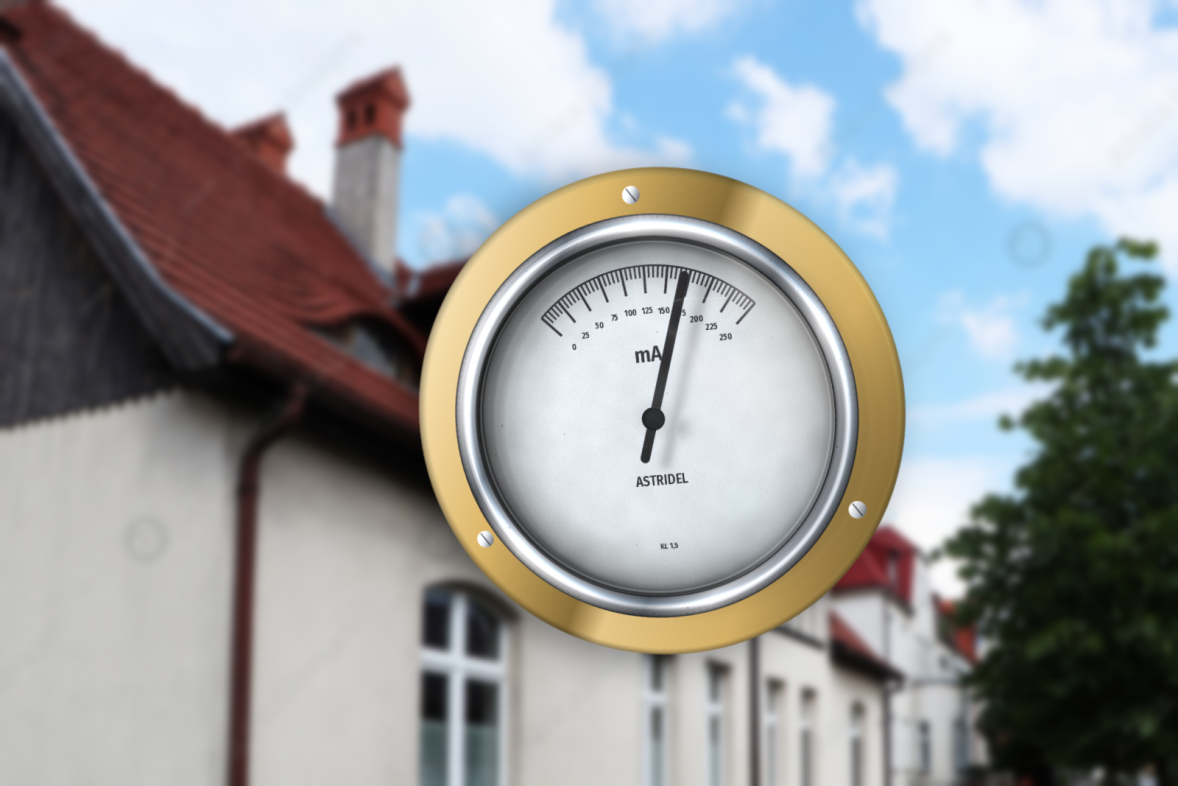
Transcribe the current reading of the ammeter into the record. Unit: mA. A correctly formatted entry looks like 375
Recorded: 170
